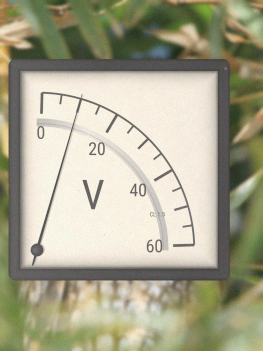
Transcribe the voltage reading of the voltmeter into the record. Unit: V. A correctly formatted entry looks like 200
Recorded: 10
